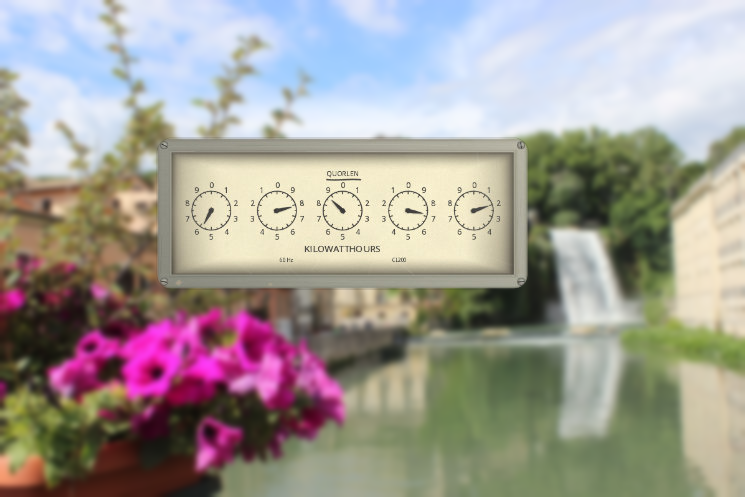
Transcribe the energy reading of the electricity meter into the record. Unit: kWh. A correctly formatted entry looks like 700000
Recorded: 57872
